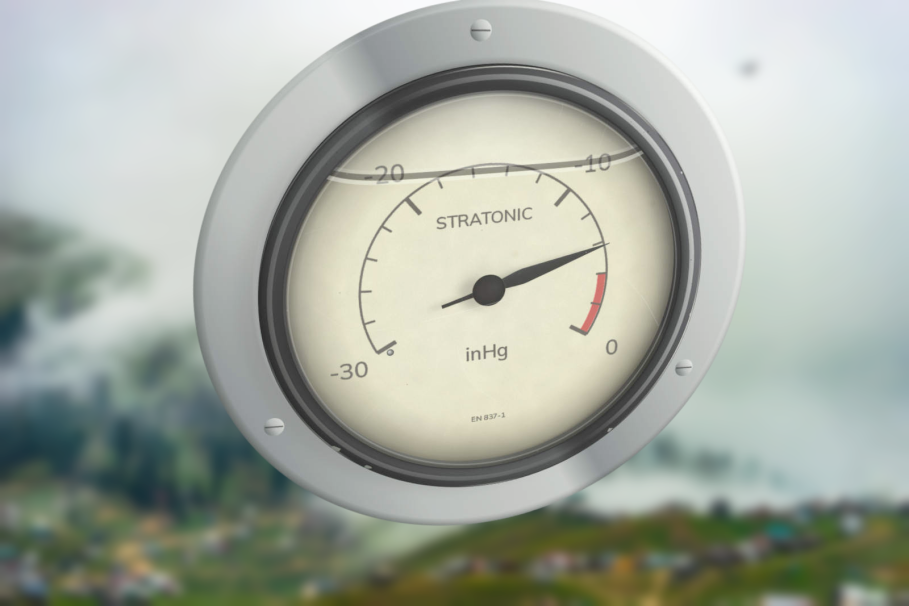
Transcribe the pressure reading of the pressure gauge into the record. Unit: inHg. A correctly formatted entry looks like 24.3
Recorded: -6
